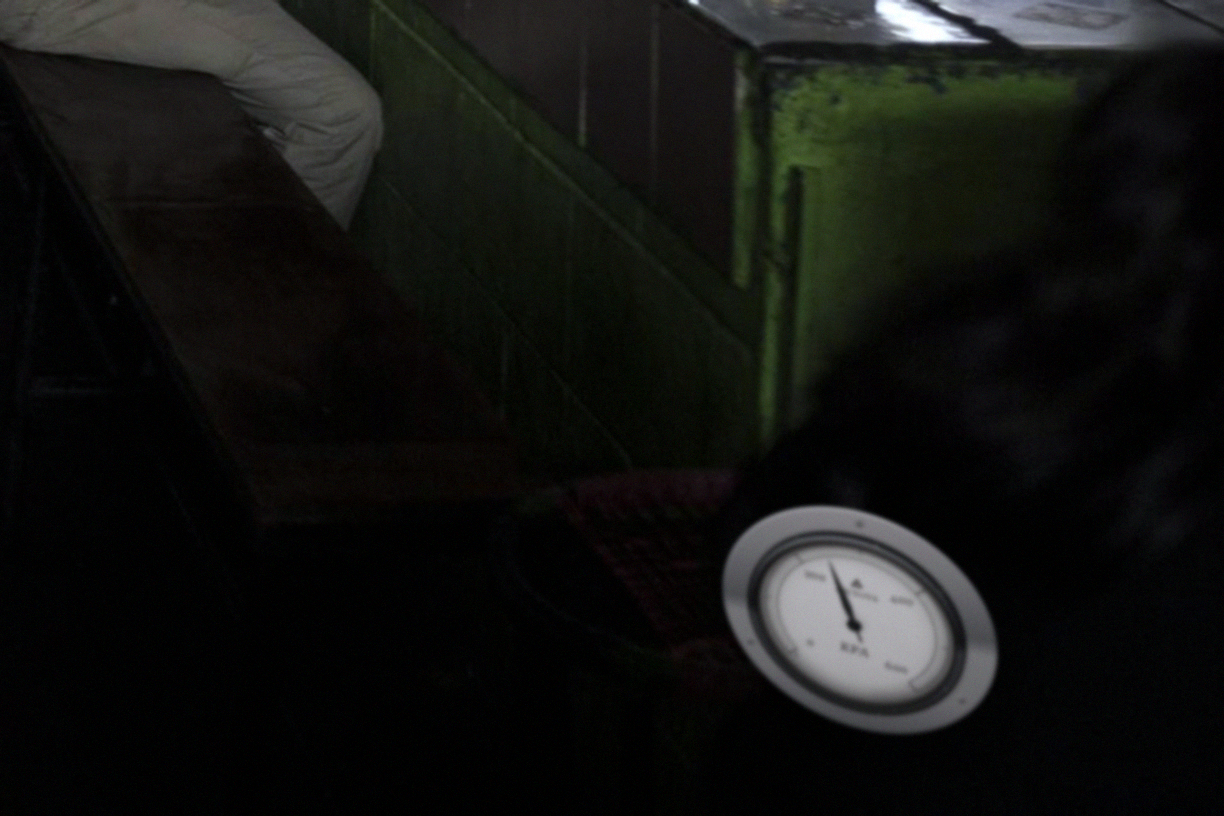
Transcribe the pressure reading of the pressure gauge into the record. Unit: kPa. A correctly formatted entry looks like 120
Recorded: 250
